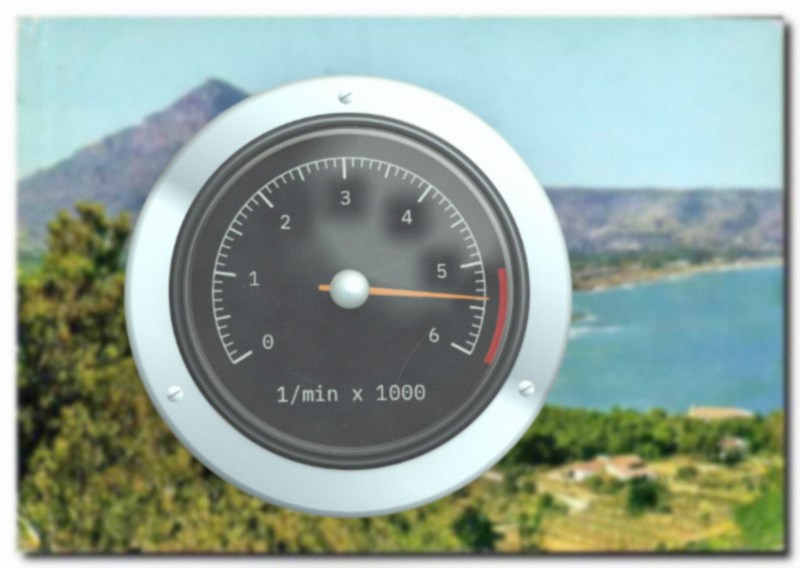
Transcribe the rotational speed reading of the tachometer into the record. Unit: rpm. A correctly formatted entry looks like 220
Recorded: 5400
